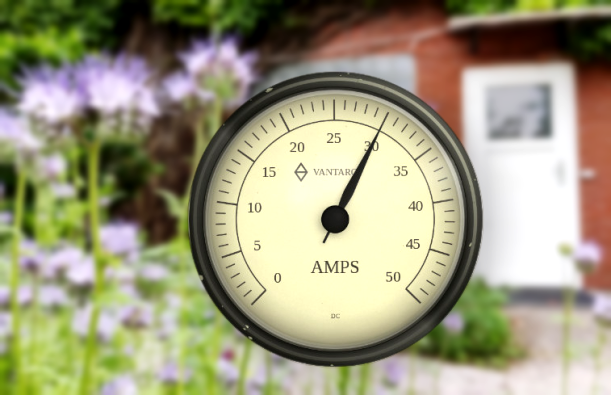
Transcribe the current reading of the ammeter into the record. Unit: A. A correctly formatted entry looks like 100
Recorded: 30
